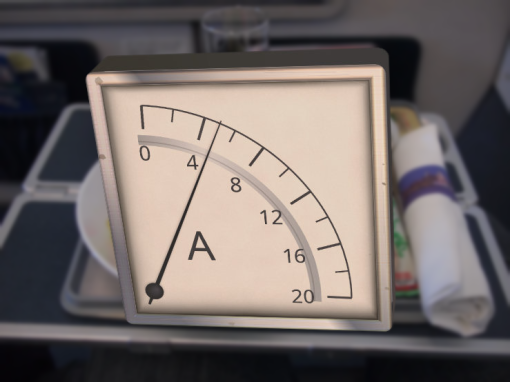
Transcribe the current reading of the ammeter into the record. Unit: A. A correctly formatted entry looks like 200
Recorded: 5
